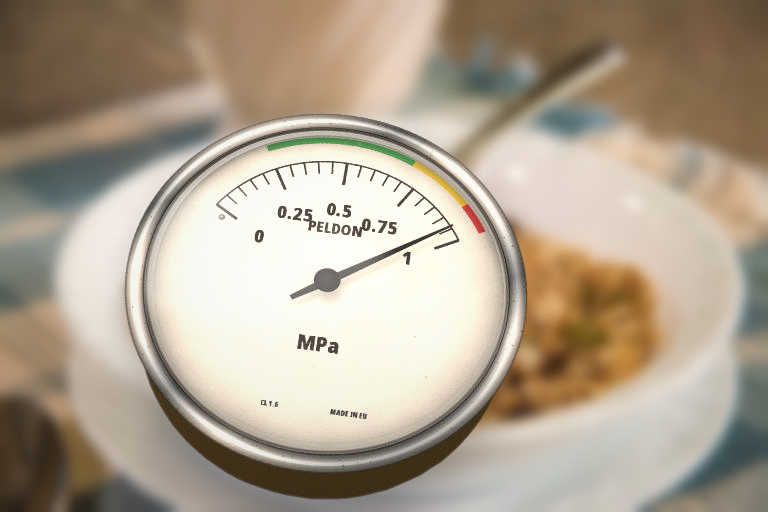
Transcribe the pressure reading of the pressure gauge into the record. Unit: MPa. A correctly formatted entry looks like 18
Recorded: 0.95
